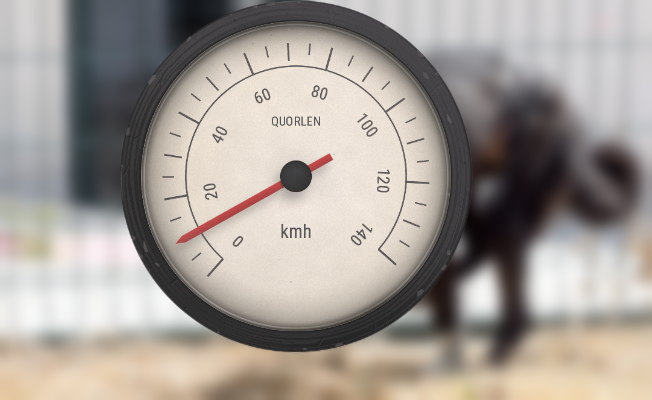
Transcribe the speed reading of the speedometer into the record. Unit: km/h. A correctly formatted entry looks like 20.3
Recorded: 10
